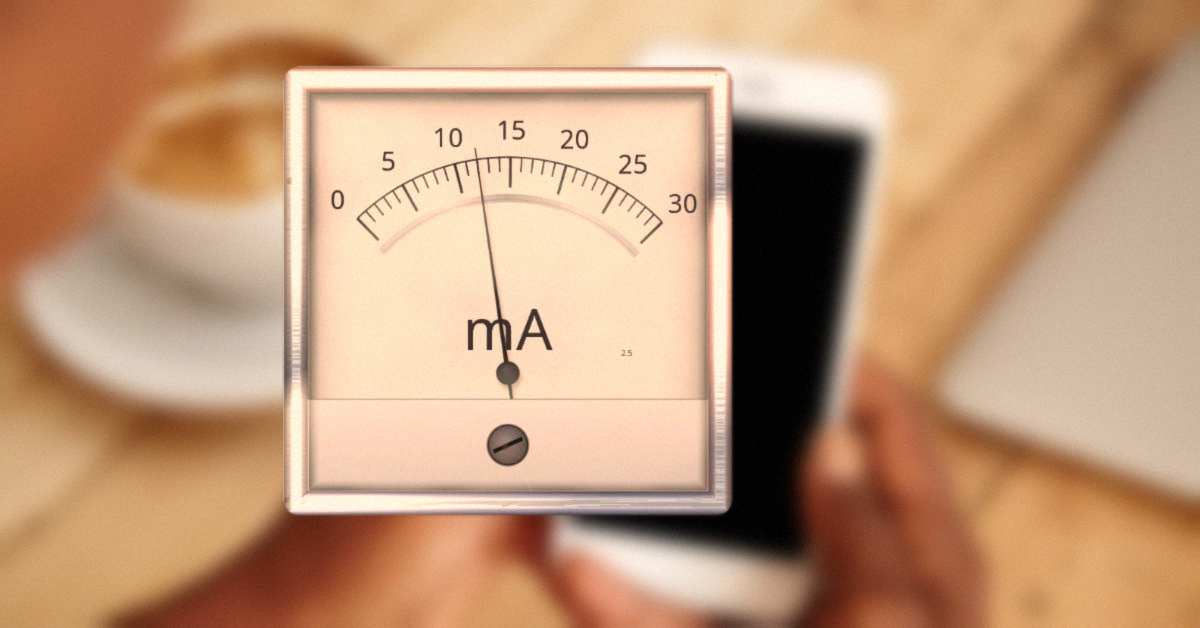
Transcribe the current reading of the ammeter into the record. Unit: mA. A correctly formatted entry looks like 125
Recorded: 12
